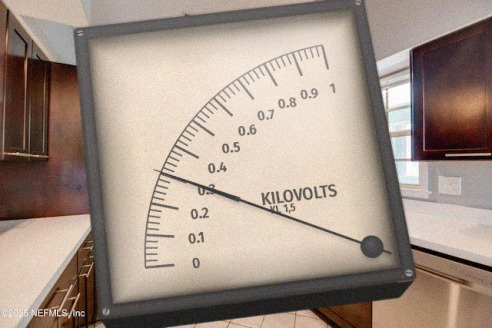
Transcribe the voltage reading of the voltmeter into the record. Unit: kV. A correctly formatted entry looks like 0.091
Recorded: 0.3
